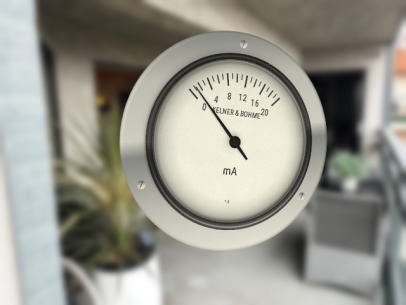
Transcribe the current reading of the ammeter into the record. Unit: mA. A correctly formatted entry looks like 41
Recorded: 1
